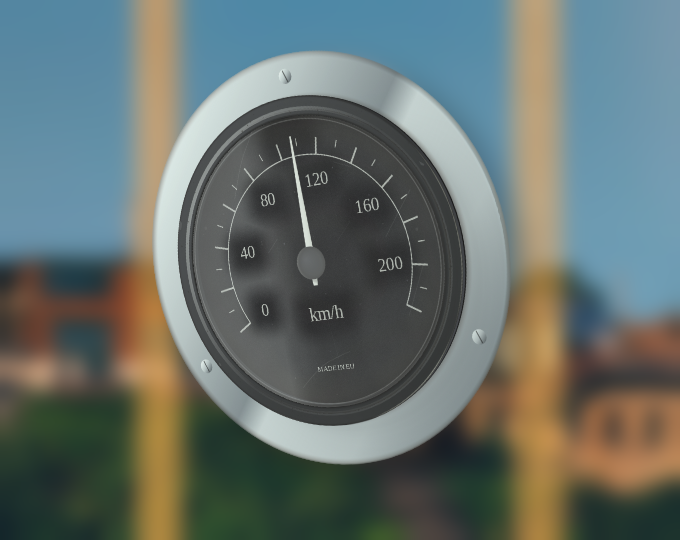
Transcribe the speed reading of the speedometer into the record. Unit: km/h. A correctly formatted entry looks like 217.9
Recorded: 110
